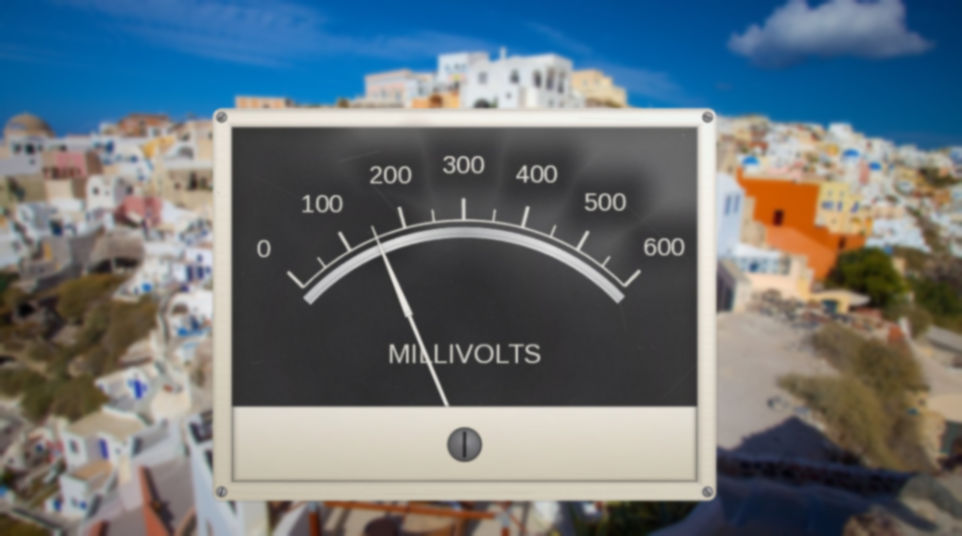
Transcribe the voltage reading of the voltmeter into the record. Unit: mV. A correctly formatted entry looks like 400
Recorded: 150
